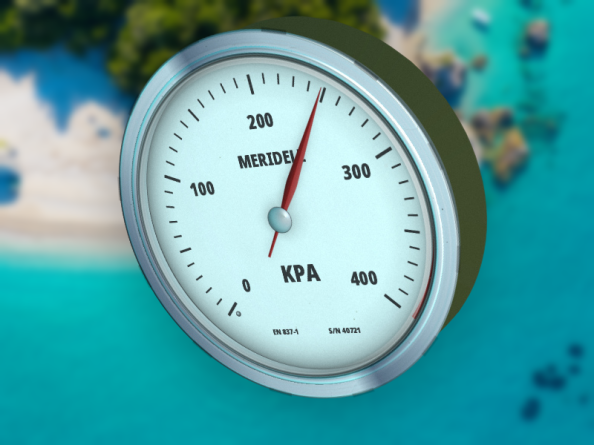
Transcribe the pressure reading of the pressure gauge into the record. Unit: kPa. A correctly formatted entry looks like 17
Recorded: 250
